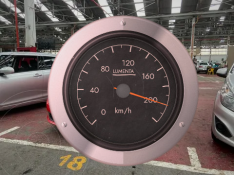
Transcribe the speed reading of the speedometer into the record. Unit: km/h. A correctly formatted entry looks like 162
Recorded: 200
